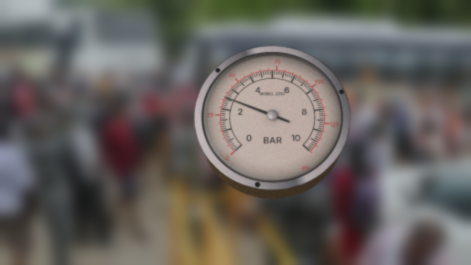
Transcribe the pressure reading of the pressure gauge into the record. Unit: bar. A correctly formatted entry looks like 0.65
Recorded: 2.5
